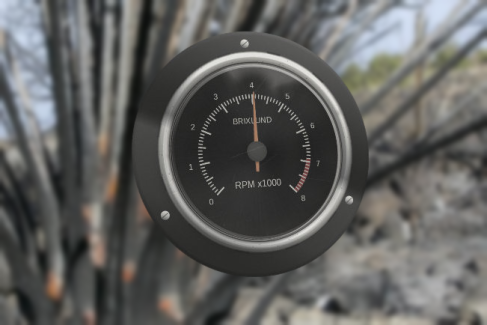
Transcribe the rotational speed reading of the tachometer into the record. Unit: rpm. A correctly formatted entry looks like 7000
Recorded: 4000
